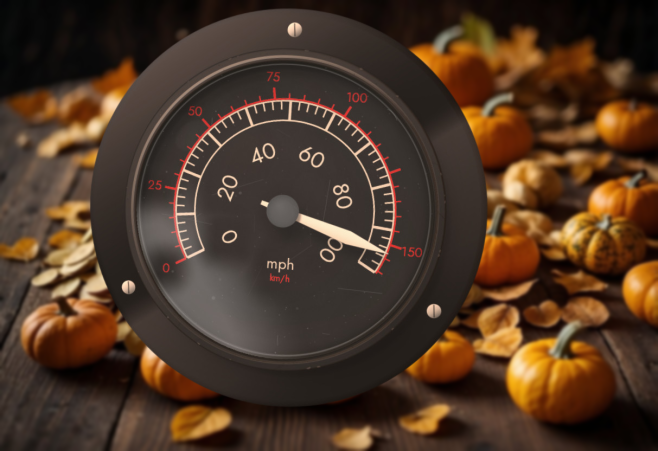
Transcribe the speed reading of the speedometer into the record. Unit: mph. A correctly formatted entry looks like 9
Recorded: 95
